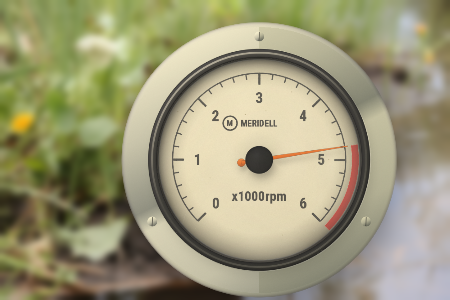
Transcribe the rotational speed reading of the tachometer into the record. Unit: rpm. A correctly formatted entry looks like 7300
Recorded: 4800
